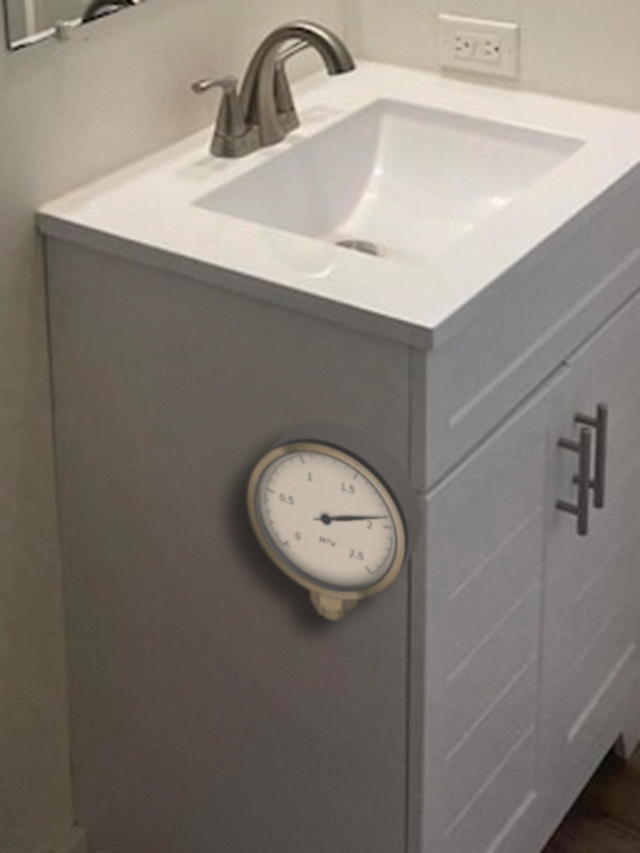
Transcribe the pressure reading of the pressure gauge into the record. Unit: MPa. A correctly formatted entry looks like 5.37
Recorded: 1.9
